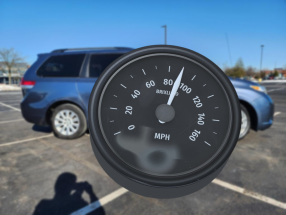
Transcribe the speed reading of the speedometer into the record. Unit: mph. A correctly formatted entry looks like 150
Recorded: 90
